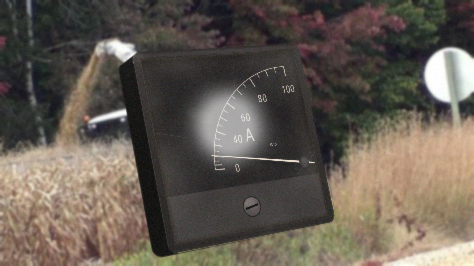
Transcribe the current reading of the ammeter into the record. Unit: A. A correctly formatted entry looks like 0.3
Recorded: 20
